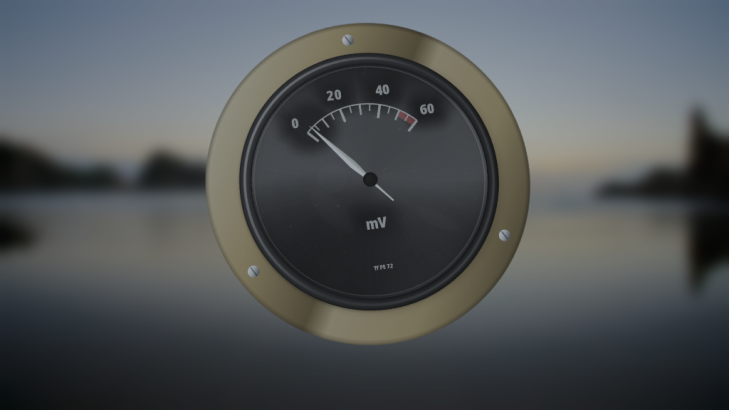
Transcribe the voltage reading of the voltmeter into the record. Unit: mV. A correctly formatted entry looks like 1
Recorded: 2.5
